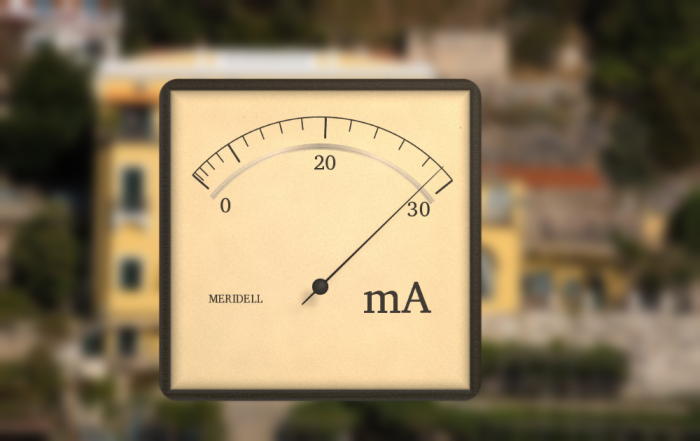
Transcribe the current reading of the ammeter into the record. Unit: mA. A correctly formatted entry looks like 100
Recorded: 29
